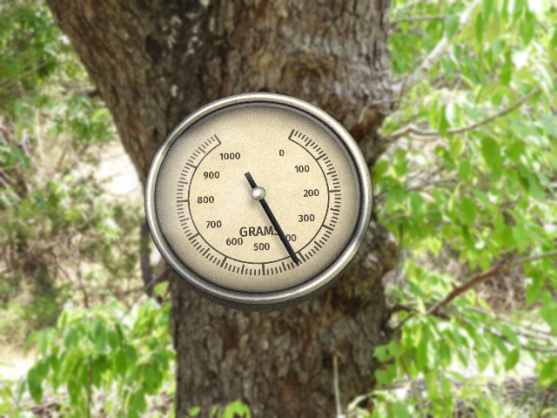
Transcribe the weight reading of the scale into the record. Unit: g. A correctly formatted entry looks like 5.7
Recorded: 420
